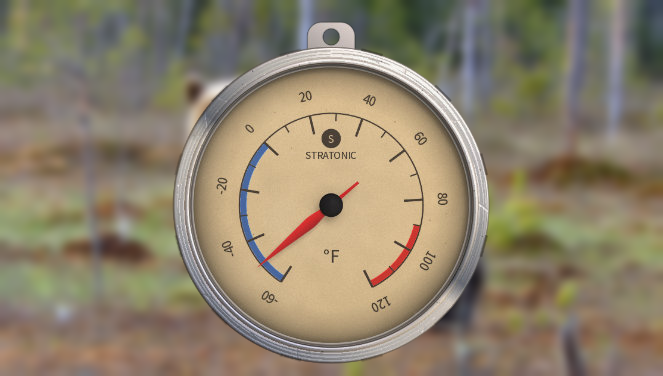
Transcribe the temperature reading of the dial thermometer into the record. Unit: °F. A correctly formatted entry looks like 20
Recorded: -50
